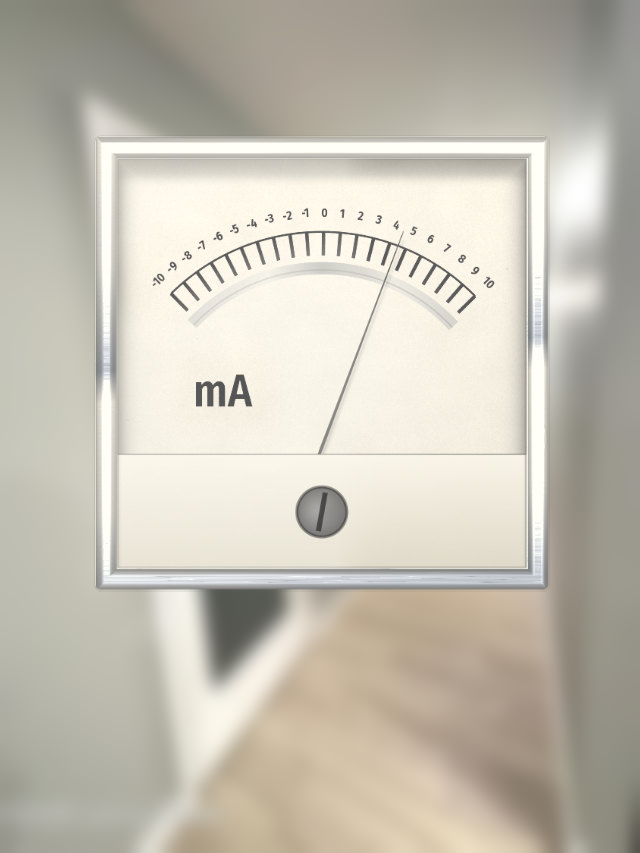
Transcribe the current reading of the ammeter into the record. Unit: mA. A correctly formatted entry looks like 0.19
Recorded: 4.5
